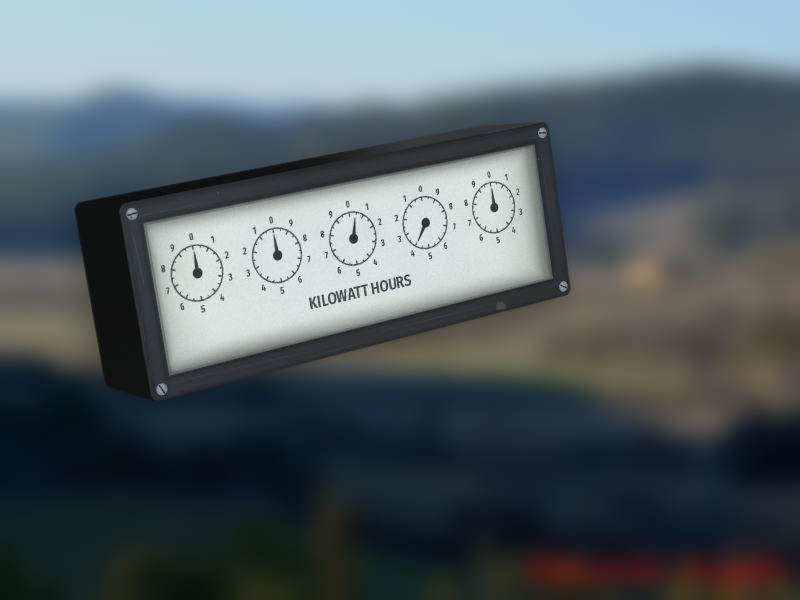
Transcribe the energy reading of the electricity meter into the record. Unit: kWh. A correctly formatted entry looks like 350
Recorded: 40
